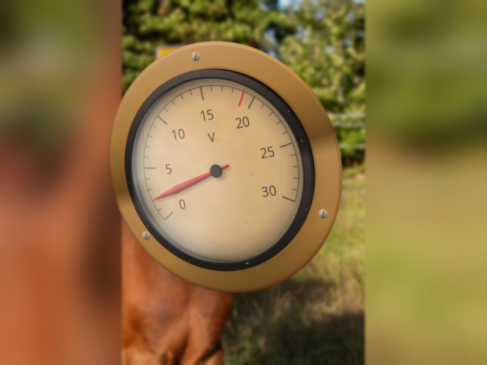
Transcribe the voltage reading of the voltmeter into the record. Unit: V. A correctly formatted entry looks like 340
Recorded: 2
